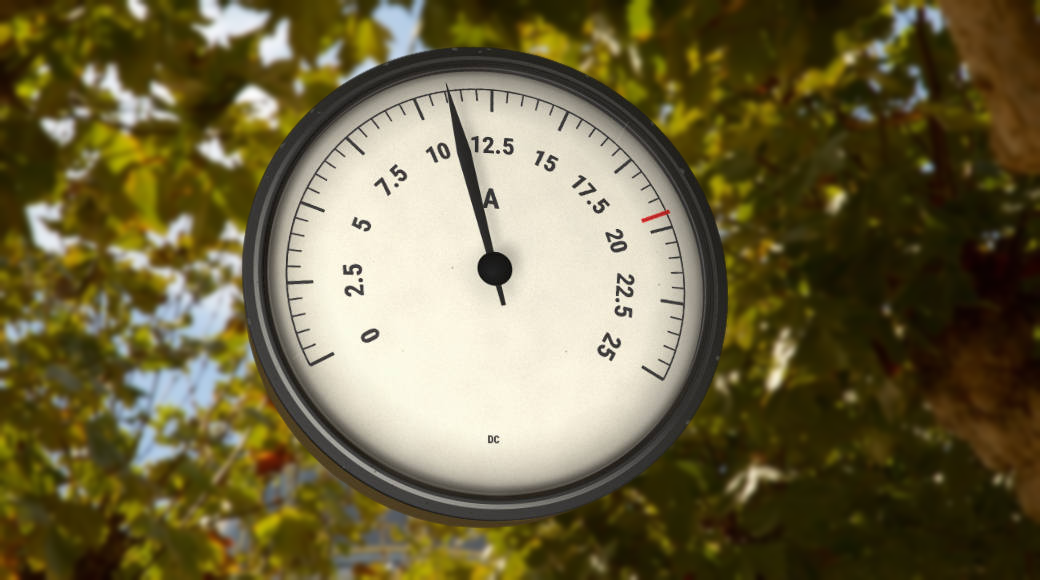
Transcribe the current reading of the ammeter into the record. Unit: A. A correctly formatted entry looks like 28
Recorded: 11
